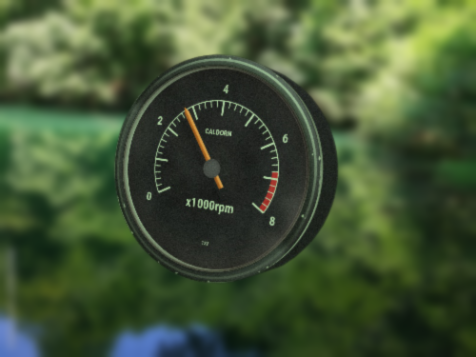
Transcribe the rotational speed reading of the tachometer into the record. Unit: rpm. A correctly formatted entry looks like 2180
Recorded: 2800
